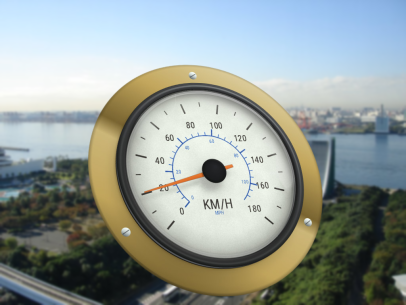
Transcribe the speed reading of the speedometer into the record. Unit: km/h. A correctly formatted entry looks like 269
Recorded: 20
